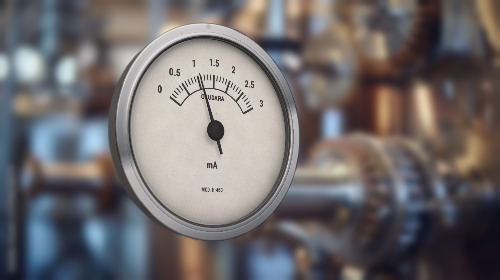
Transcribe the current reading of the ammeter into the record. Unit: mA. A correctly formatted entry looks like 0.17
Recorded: 1
